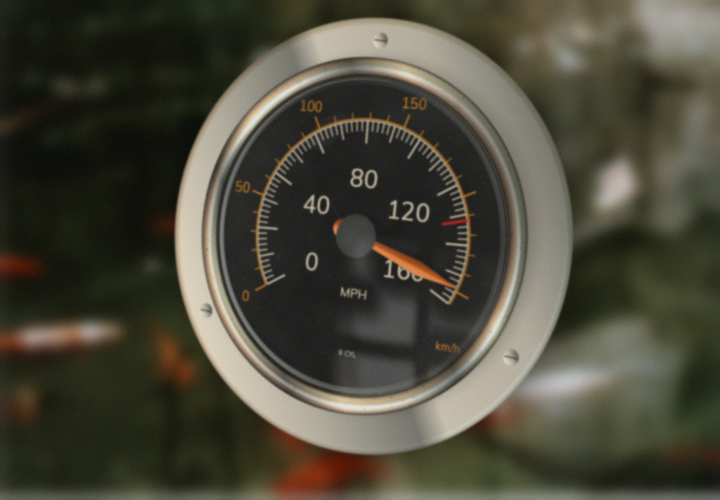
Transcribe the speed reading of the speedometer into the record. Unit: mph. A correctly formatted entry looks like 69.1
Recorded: 154
